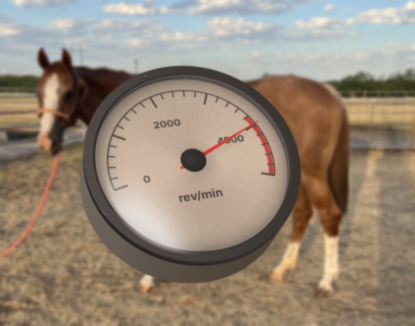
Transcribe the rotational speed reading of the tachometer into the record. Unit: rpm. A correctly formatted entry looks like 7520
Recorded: 4000
